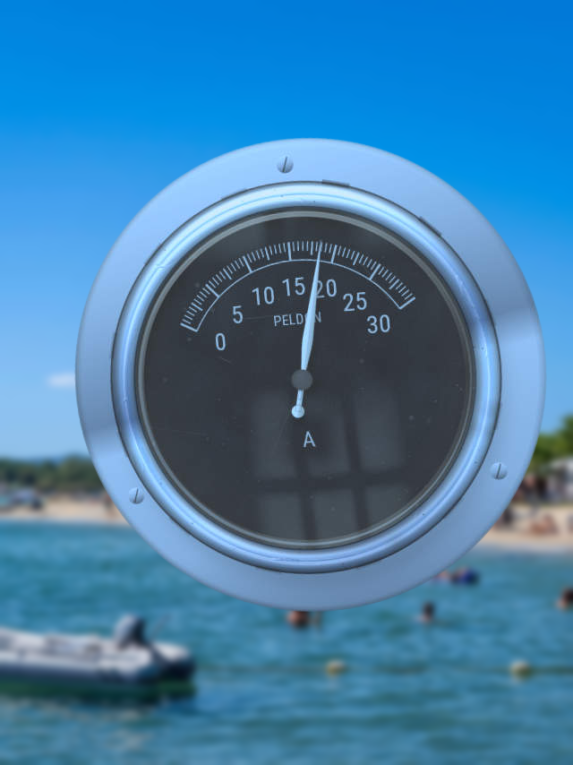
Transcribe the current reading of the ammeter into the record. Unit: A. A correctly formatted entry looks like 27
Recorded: 18.5
